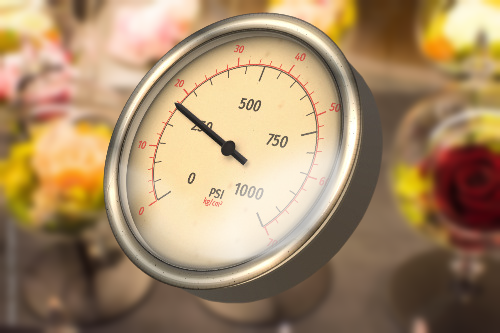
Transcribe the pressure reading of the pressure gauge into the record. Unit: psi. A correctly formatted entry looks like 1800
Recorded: 250
